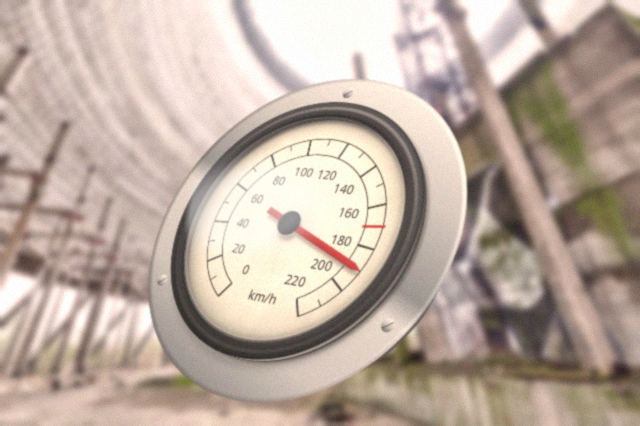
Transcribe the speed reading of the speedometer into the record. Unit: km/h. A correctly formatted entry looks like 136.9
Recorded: 190
